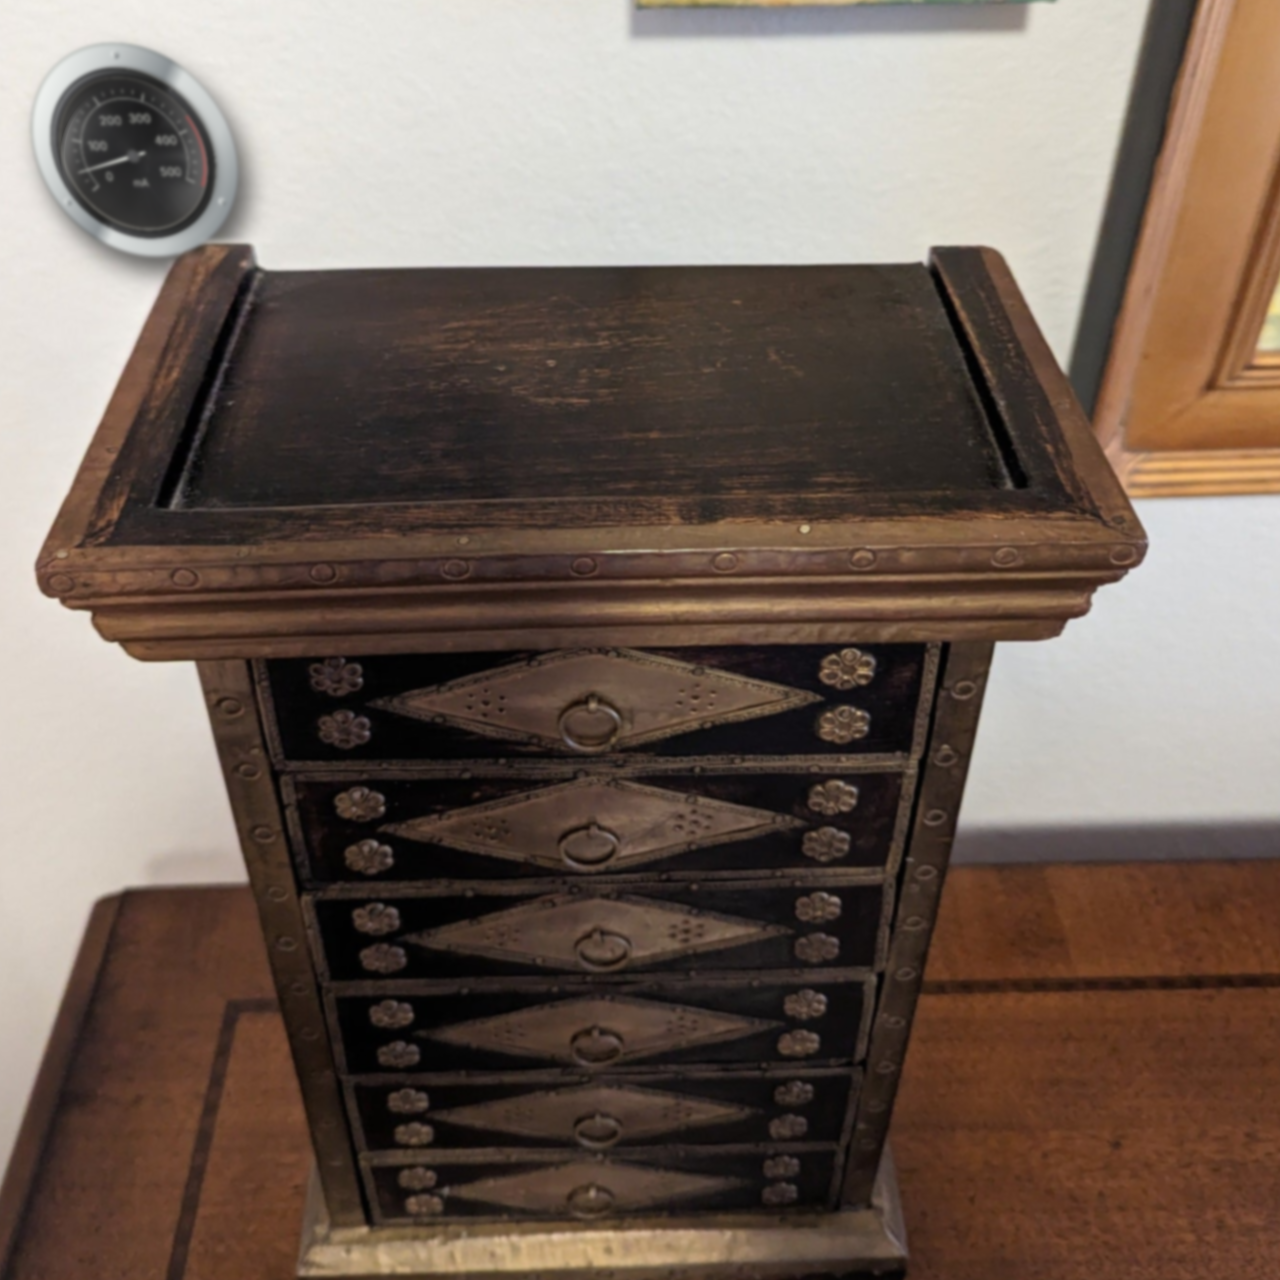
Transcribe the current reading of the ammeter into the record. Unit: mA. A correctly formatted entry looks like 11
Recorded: 40
